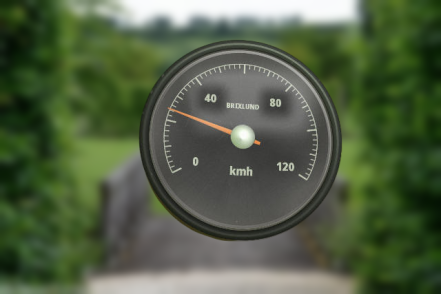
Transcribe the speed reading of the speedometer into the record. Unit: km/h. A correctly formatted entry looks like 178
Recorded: 24
